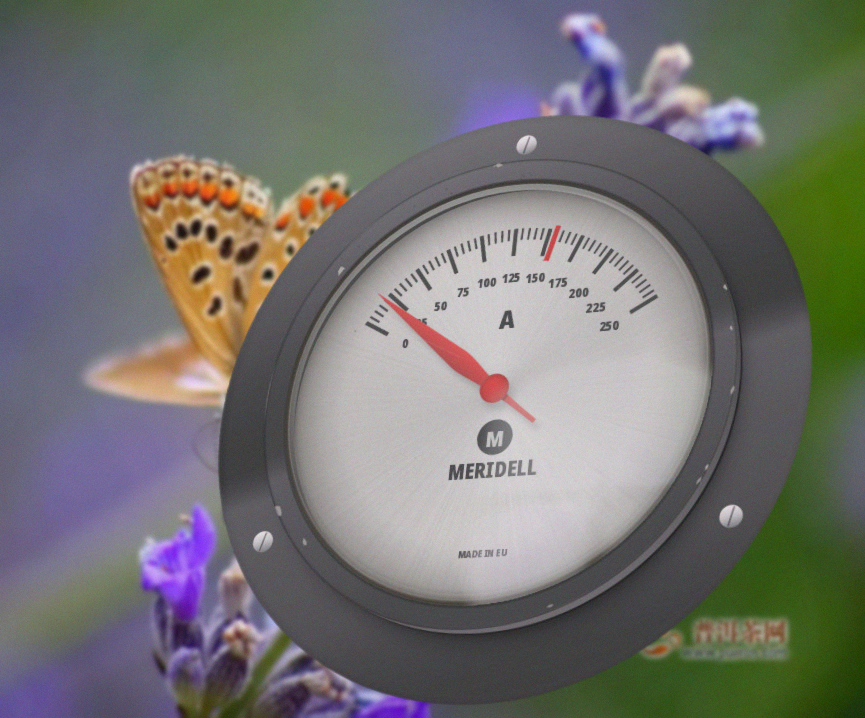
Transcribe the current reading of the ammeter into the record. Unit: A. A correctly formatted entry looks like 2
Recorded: 20
